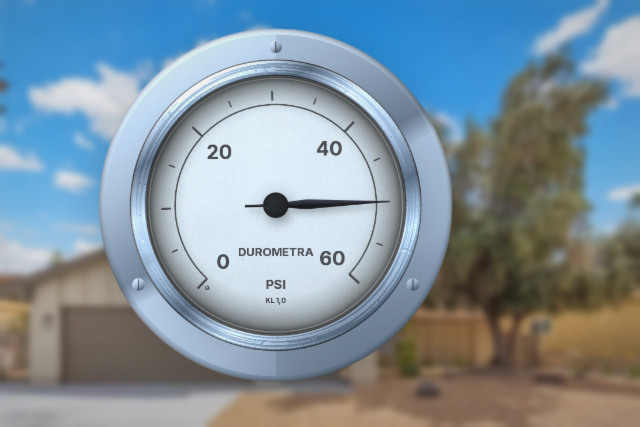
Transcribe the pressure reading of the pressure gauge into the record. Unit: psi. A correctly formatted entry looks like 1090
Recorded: 50
